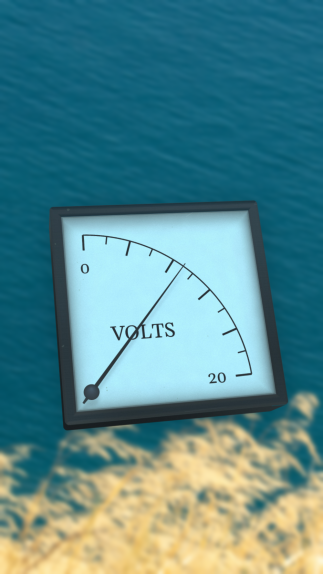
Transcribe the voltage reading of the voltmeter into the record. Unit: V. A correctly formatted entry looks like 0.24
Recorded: 9
